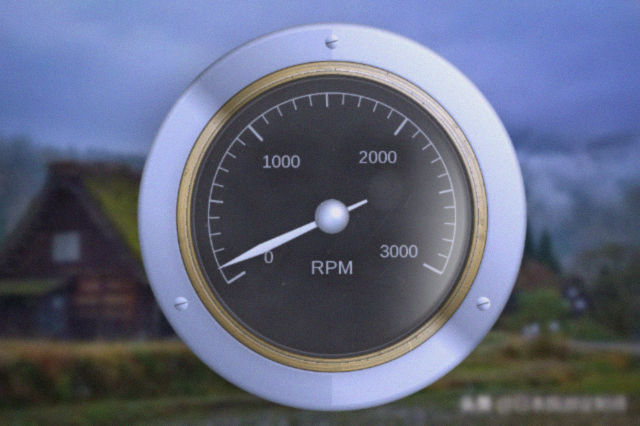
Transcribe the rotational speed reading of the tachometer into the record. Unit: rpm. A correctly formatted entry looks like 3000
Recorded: 100
